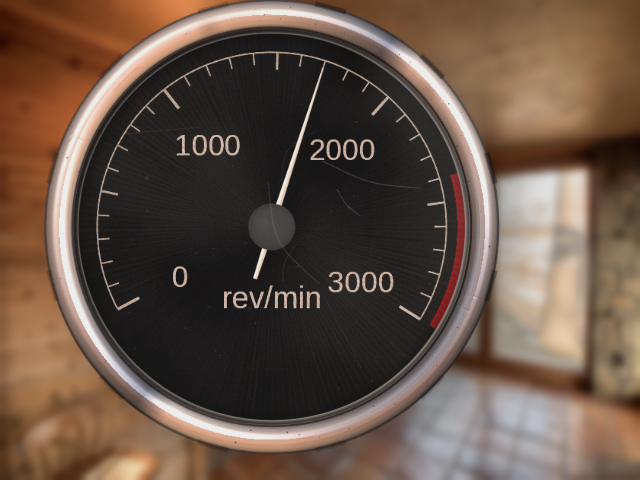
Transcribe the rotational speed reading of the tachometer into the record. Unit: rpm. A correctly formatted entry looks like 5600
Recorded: 1700
